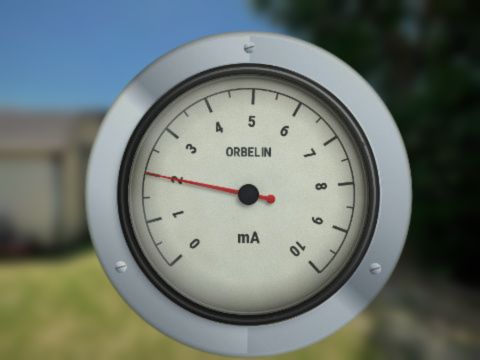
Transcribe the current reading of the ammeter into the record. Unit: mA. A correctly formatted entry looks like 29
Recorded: 2
